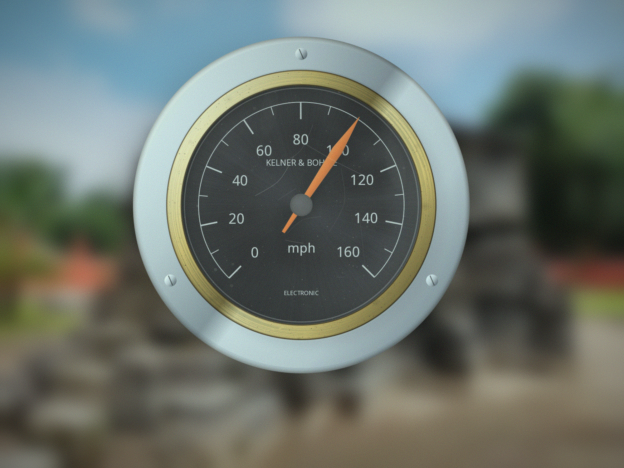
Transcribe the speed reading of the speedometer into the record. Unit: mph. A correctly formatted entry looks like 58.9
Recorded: 100
